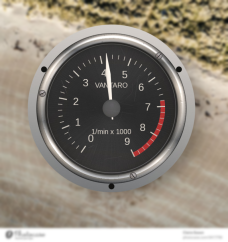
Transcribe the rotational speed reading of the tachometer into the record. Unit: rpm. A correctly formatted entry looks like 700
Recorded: 4200
